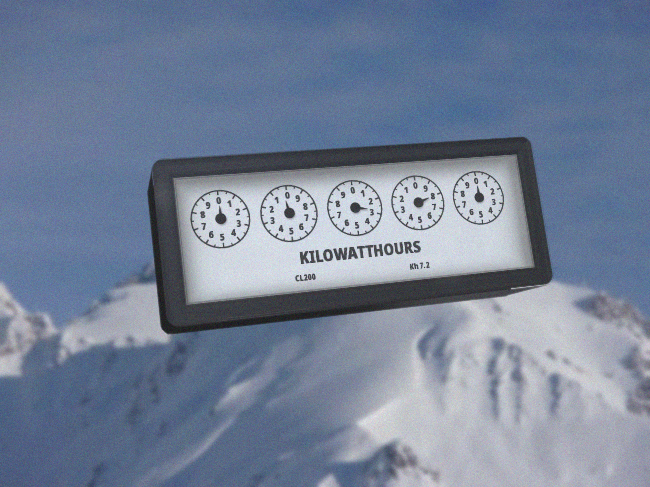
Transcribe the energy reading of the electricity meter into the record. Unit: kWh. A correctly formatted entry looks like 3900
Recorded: 280
